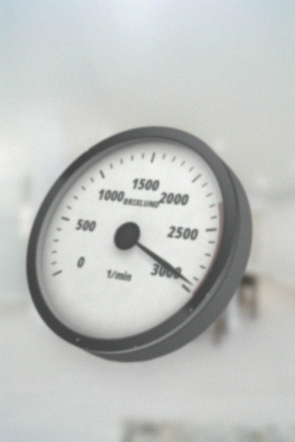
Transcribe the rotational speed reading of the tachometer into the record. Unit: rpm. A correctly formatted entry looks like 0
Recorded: 2950
